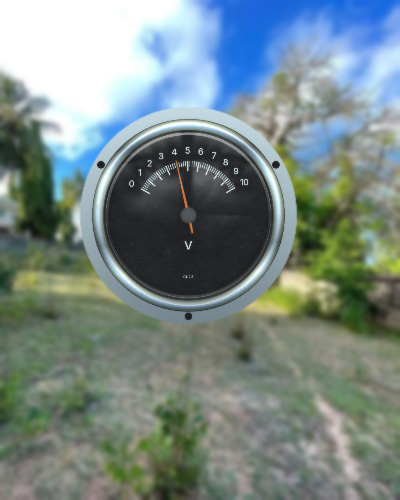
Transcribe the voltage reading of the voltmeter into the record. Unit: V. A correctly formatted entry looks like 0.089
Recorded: 4
